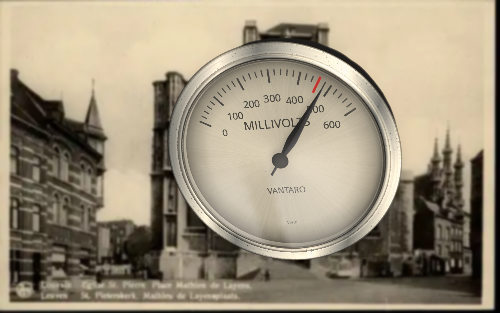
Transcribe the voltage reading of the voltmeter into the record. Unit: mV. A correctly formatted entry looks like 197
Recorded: 480
